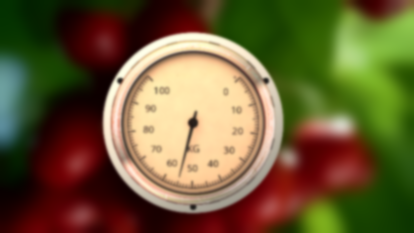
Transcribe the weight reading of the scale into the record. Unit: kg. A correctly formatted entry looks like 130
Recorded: 55
